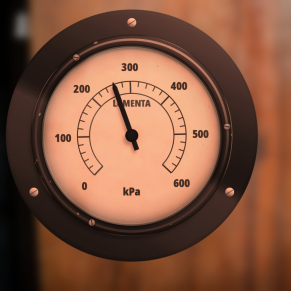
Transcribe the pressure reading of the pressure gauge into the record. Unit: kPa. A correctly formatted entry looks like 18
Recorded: 260
